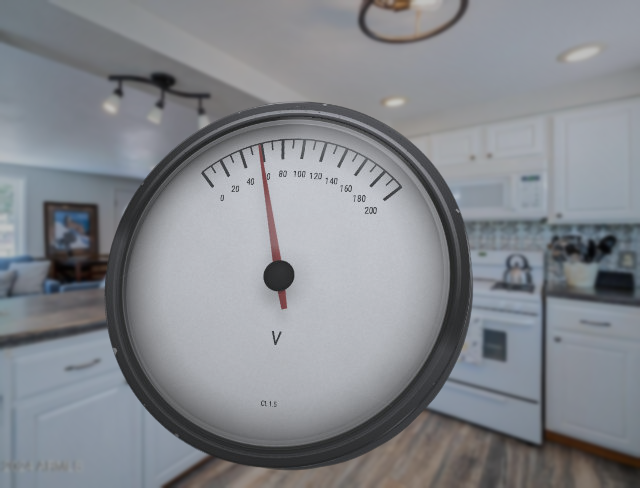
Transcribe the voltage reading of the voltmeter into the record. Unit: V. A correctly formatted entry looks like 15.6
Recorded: 60
